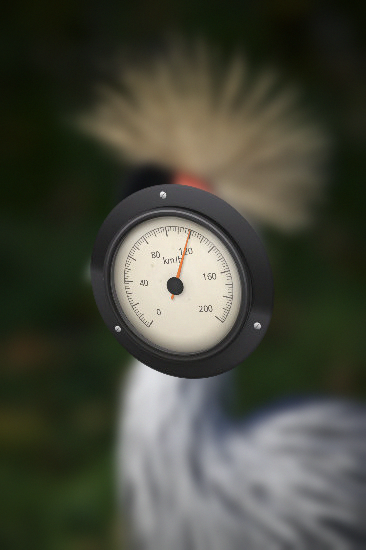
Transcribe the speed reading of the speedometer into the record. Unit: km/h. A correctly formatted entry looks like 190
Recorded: 120
